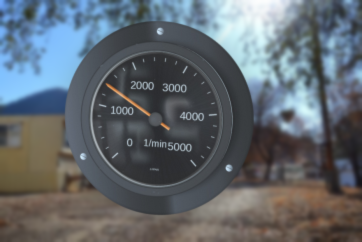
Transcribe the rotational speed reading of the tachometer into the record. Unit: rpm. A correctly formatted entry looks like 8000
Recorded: 1400
